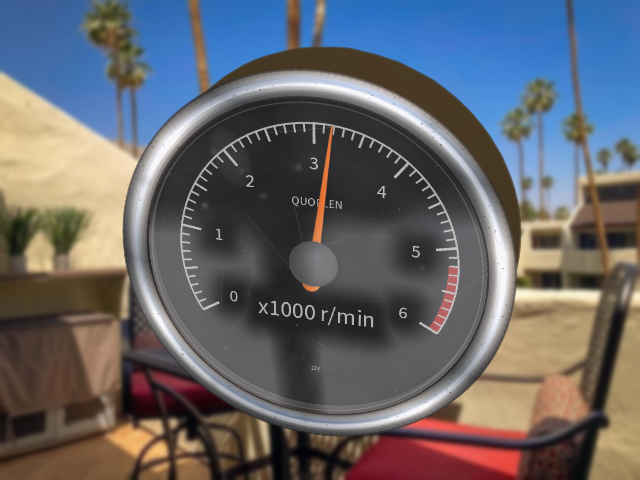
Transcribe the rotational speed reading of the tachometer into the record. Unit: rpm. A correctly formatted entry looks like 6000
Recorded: 3200
